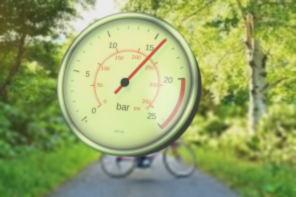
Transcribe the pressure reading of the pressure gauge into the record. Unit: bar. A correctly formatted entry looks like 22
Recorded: 16
